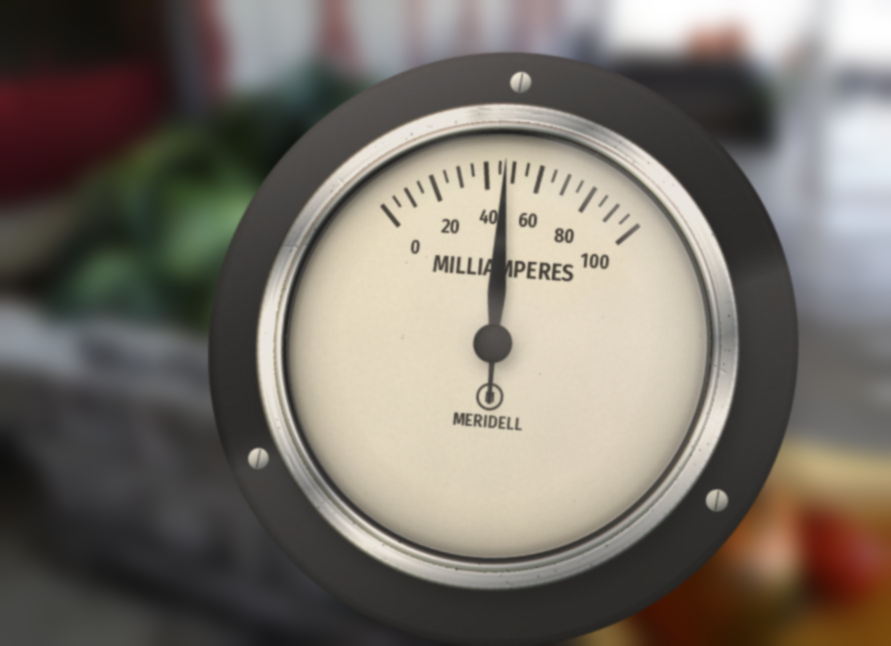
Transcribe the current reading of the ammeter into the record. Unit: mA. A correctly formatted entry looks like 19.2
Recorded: 47.5
